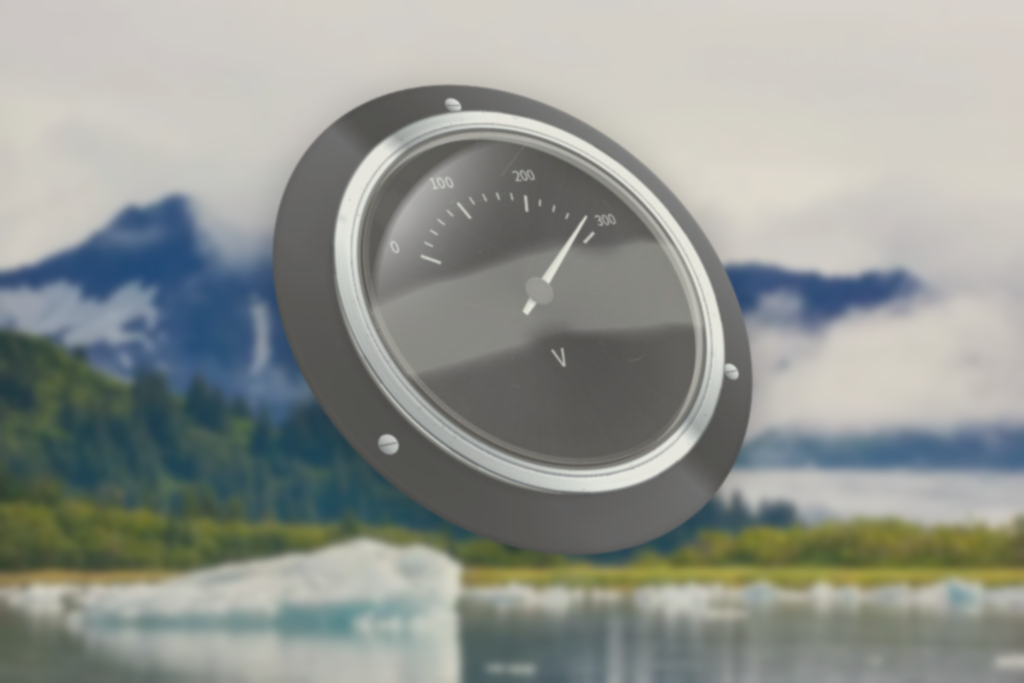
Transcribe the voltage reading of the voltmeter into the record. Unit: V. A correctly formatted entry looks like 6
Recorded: 280
